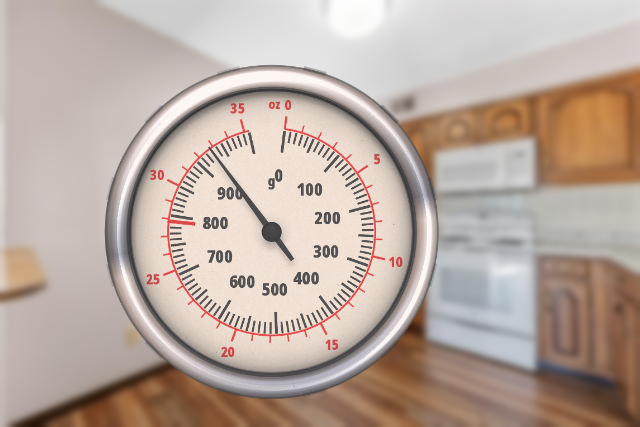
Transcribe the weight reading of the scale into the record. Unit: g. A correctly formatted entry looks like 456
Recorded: 930
